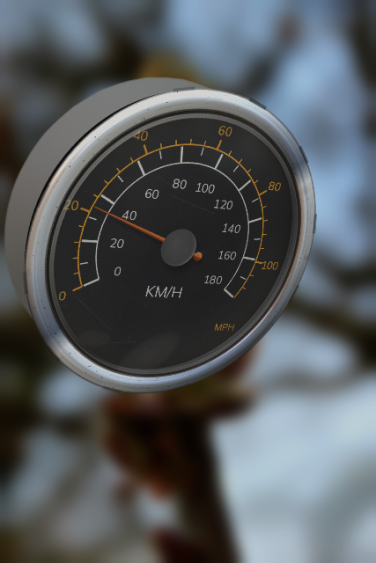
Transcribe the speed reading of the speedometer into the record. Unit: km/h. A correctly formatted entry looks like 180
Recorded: 35
